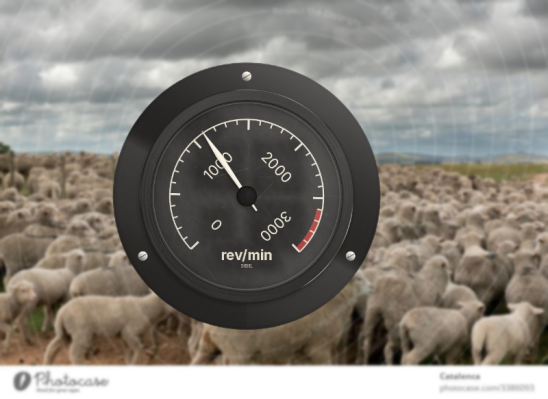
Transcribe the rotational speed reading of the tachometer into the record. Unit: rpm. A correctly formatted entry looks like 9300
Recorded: 1100
